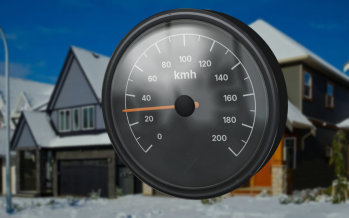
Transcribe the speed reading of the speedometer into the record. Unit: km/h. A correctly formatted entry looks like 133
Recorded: 30
